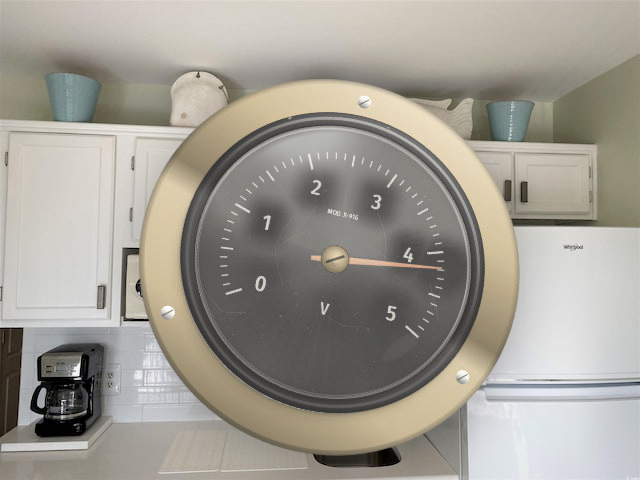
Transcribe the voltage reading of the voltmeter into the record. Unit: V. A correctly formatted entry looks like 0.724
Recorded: 4.2
